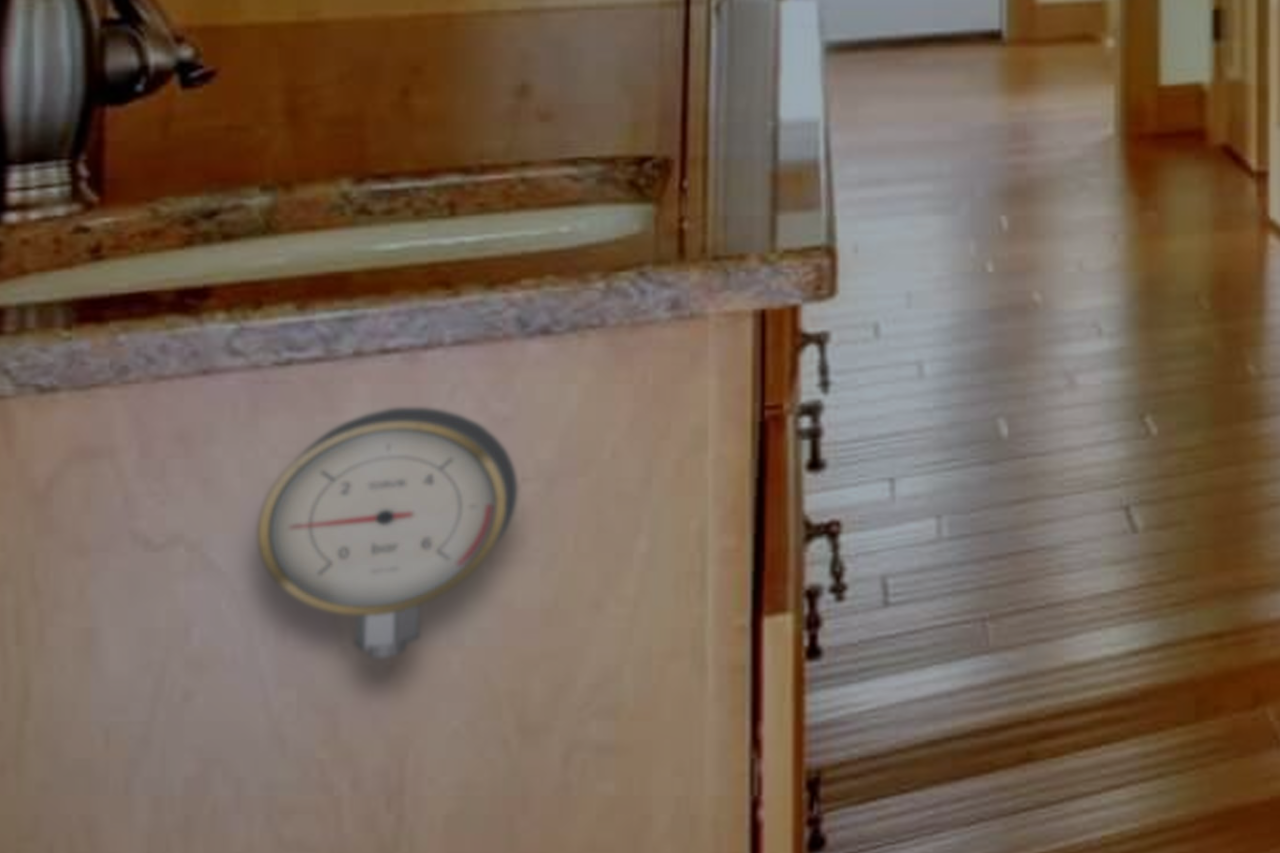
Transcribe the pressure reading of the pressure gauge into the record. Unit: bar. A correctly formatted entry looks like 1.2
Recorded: 1
